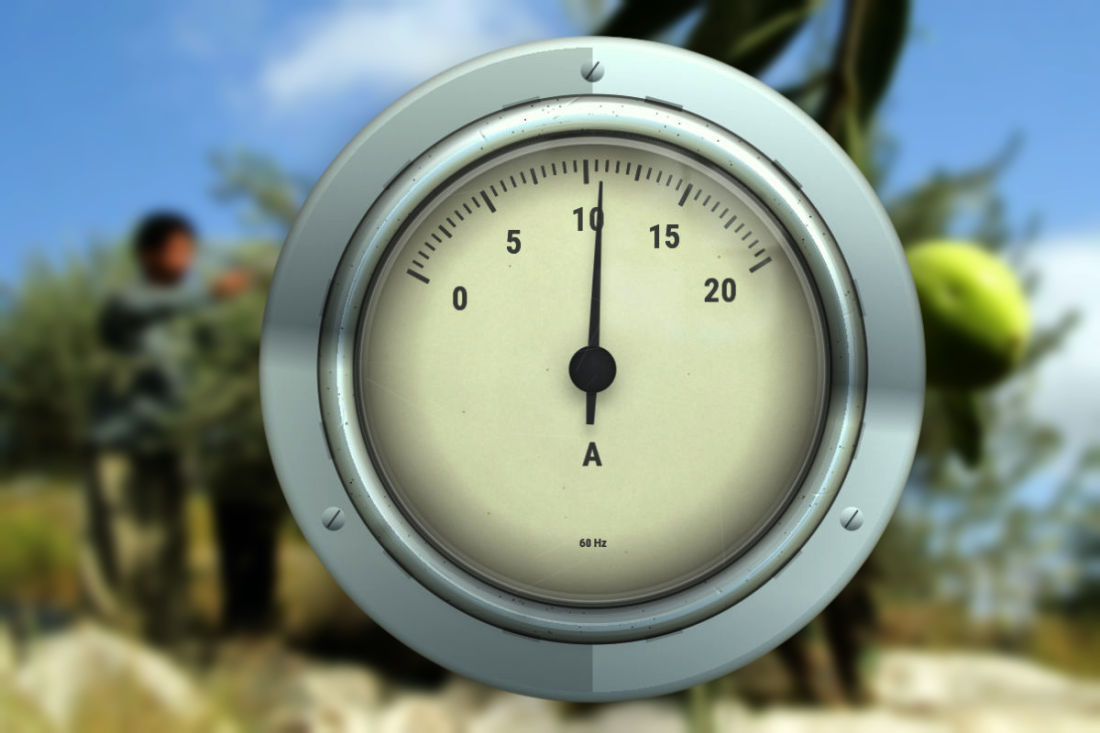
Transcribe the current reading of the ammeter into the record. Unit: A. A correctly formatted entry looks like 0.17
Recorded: 10.75
